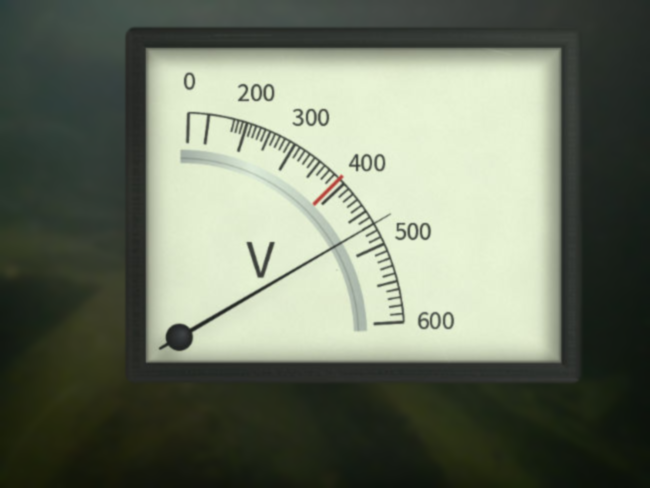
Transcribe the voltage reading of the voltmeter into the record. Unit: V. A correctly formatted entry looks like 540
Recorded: 470
